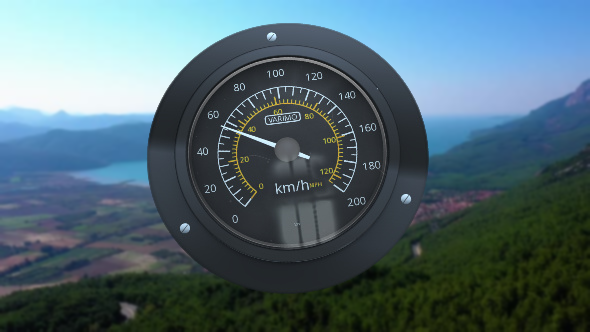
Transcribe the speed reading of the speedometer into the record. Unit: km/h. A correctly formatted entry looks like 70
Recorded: 55
